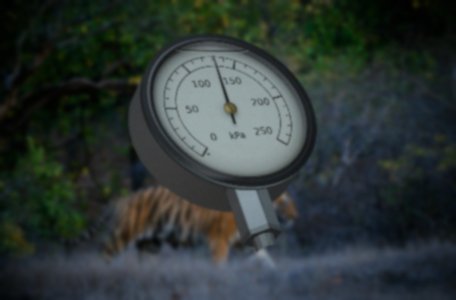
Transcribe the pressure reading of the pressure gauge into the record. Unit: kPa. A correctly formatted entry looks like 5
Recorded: 130
